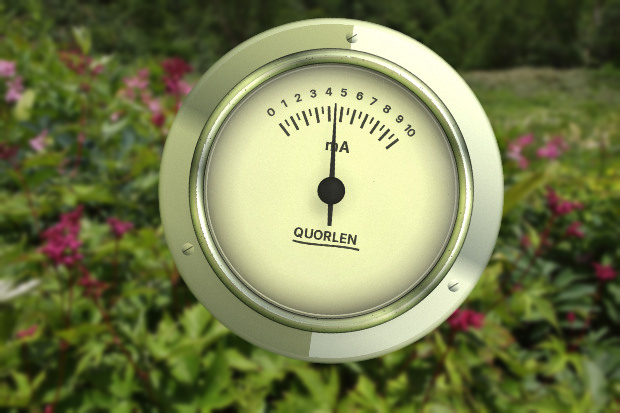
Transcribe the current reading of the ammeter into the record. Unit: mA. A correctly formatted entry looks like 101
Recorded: 4.5
